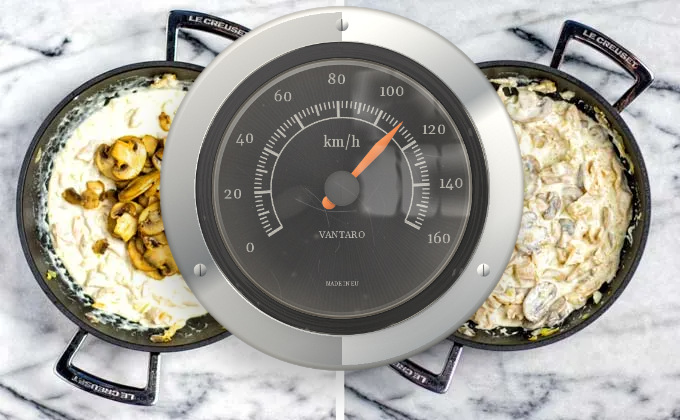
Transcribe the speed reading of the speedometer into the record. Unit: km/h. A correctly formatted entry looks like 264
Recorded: 110
